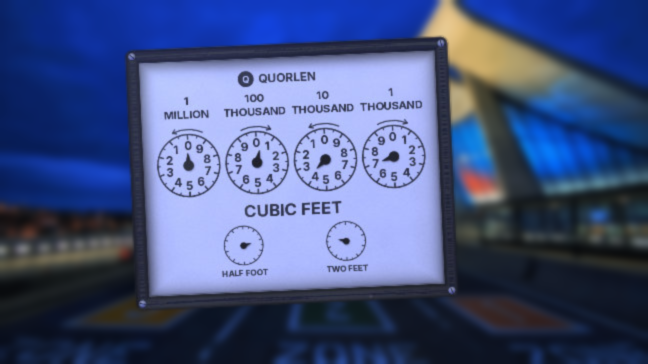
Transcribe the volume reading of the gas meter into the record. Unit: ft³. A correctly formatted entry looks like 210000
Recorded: 3700
